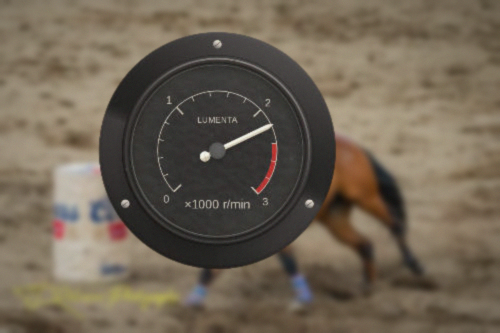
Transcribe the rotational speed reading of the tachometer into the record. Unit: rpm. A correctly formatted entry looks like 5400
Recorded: 2200
